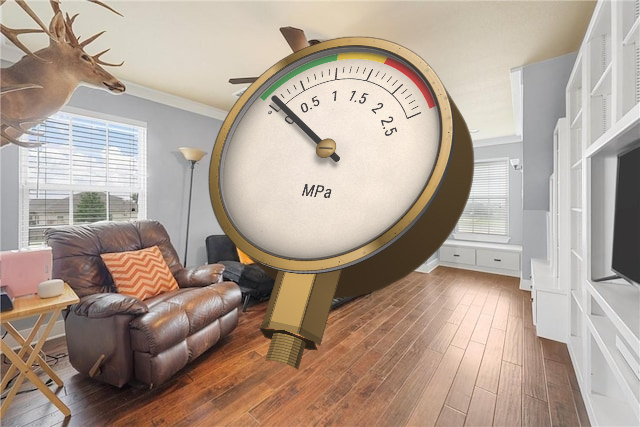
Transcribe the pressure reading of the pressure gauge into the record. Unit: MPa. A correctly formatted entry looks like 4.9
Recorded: 0.1
